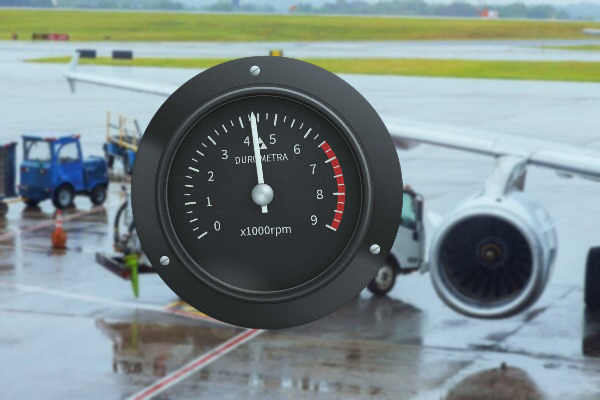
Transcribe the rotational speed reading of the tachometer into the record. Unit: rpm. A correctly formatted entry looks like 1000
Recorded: 4375
